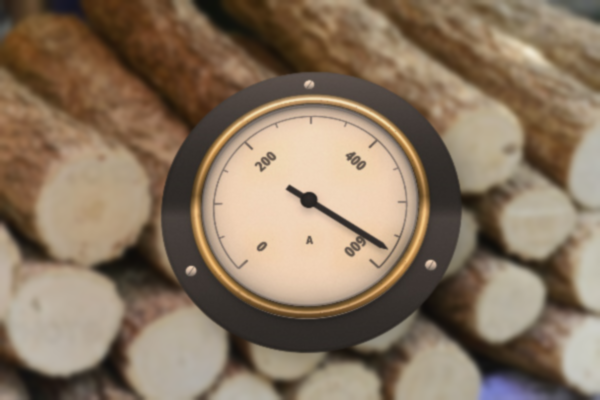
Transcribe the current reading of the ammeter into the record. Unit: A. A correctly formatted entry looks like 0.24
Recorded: 575
